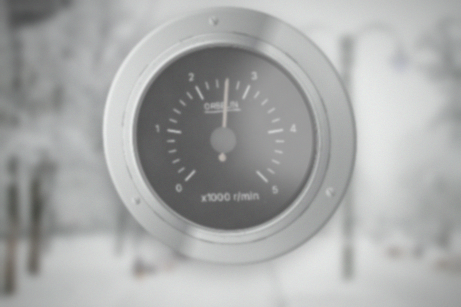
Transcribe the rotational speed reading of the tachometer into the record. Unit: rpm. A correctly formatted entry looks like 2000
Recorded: 2600
